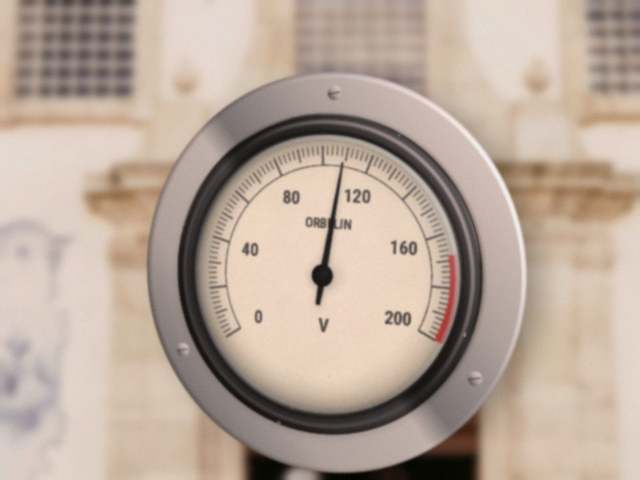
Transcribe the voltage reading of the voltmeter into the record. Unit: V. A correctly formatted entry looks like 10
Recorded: 110
